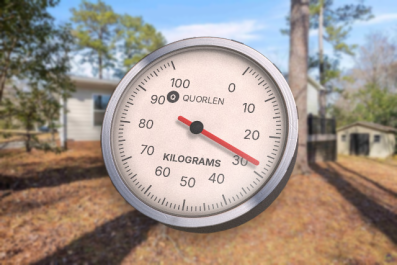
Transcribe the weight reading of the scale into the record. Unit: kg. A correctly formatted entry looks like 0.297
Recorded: 28
